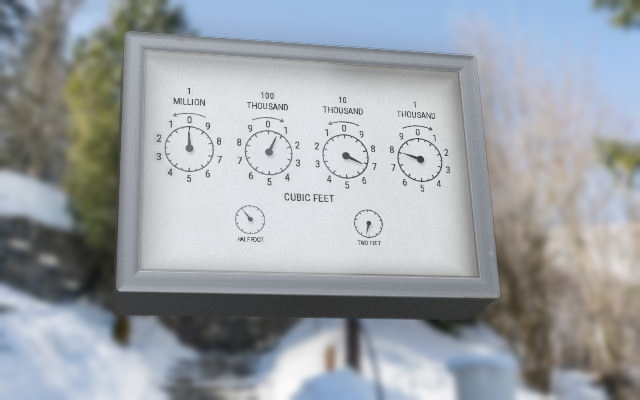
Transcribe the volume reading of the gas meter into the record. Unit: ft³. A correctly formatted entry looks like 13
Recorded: 6800
